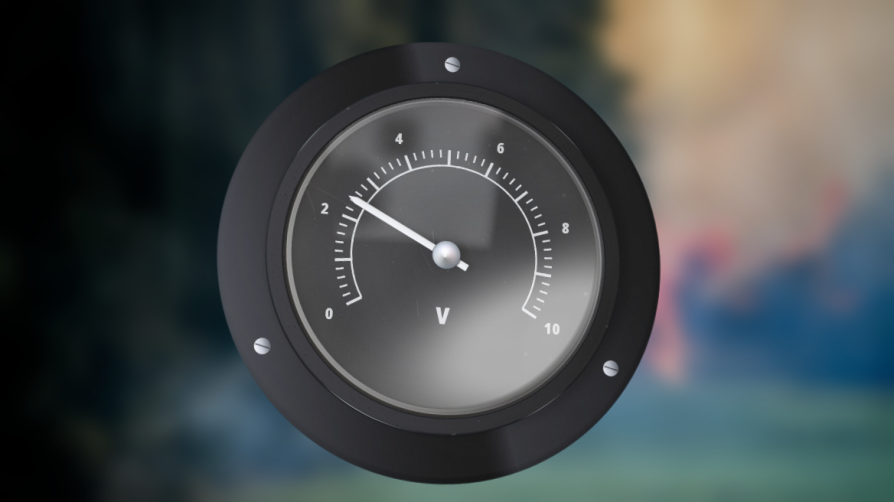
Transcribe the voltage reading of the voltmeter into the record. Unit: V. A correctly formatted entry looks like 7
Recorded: 2.4
